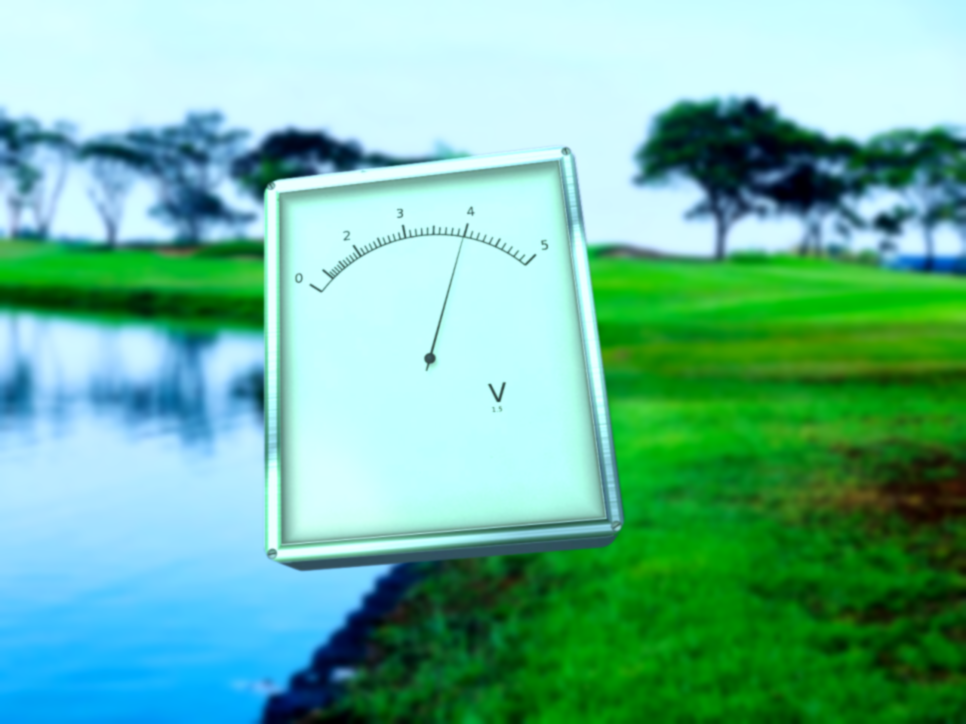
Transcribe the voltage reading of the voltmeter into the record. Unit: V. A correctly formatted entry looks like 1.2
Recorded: 4
